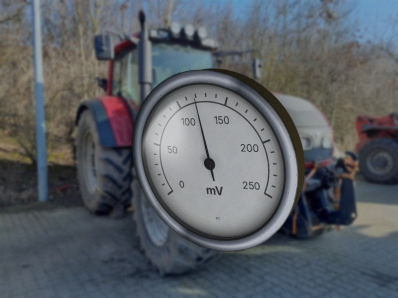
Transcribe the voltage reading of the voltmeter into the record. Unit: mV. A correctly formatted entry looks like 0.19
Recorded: 120
